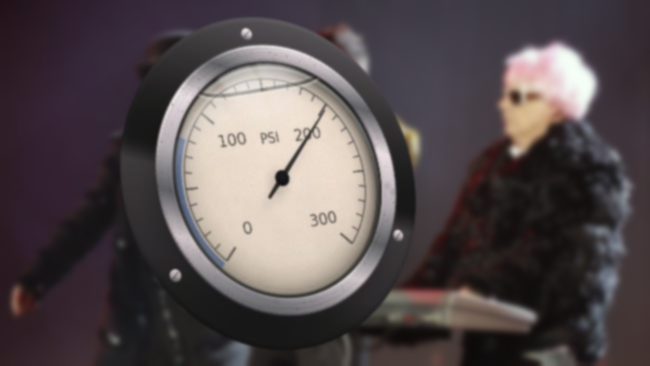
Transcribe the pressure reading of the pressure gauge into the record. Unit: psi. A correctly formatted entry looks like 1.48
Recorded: 200
